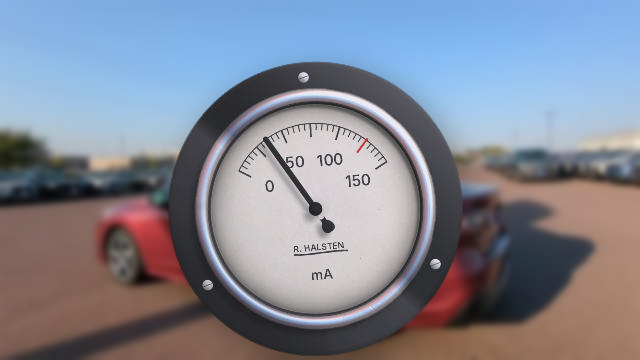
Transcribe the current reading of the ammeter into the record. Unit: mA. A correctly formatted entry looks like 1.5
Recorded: 35
